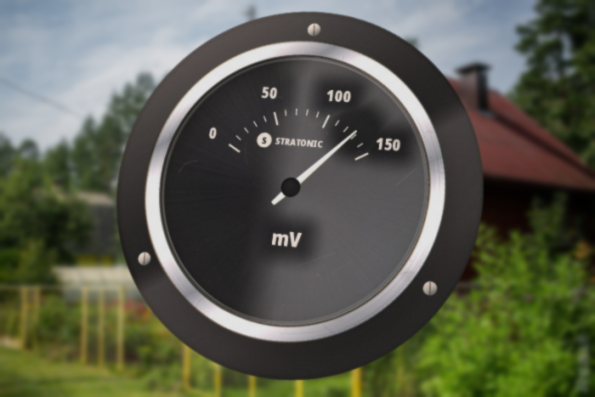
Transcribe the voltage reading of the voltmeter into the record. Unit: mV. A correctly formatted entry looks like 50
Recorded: 130
